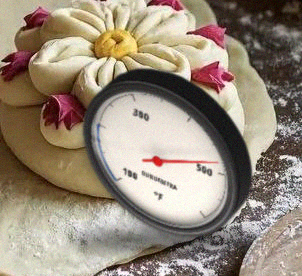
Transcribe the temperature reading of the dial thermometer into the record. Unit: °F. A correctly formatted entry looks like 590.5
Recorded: 475
